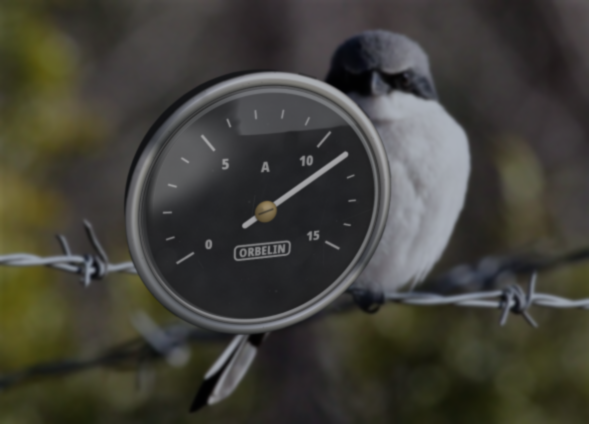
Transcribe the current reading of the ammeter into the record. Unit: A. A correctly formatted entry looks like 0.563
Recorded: 11
